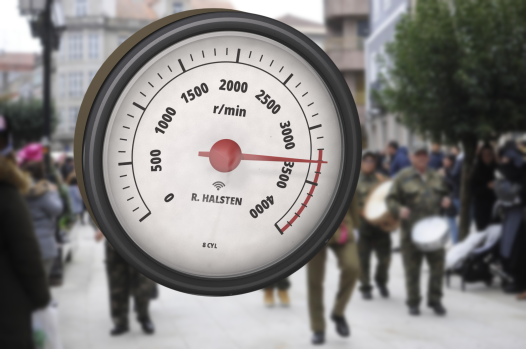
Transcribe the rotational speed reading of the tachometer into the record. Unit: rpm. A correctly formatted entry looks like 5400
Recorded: 3300
